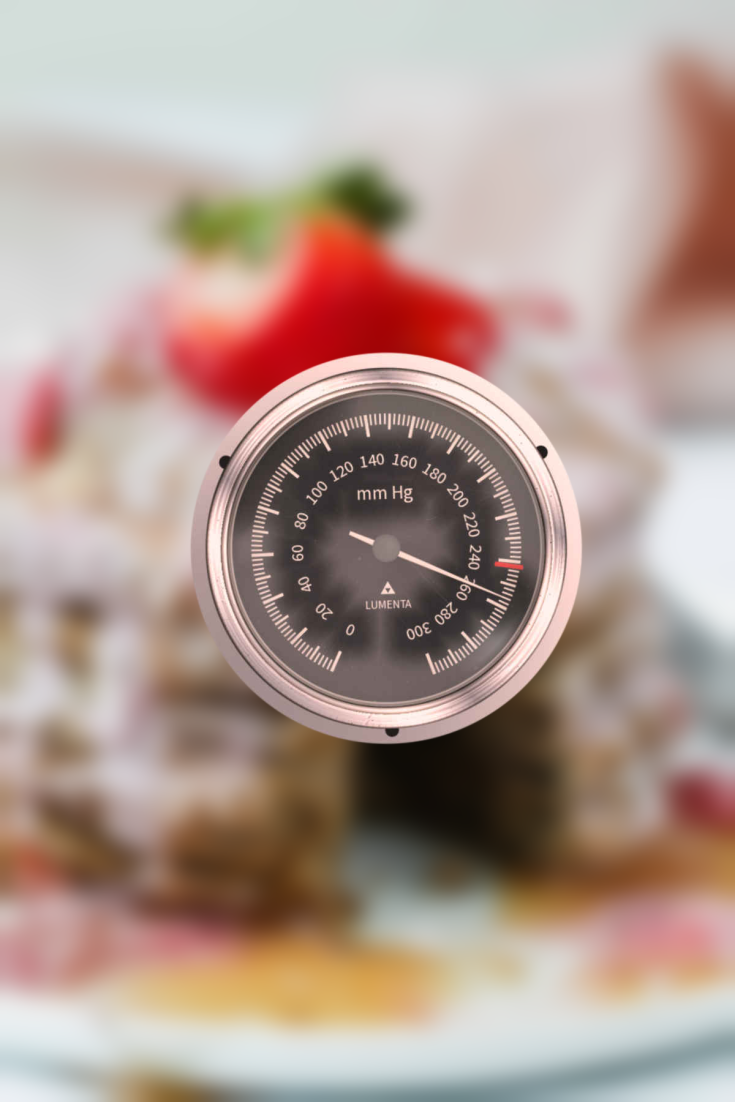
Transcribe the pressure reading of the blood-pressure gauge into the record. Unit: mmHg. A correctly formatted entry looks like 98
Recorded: 256
